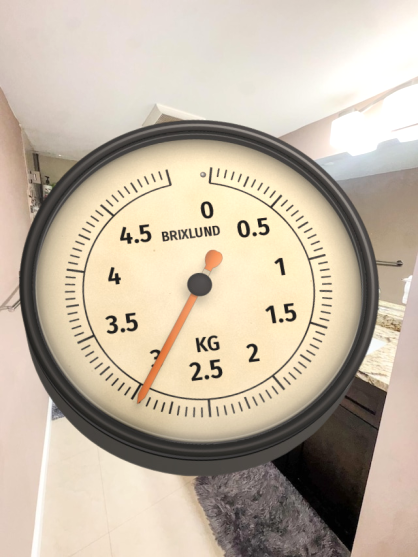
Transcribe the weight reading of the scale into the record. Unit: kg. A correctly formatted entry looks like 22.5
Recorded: 2.95
